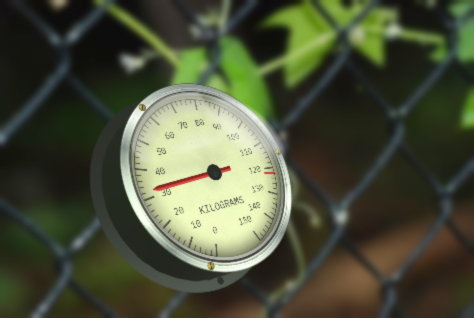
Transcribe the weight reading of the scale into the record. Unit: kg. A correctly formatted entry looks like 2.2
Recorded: 32
